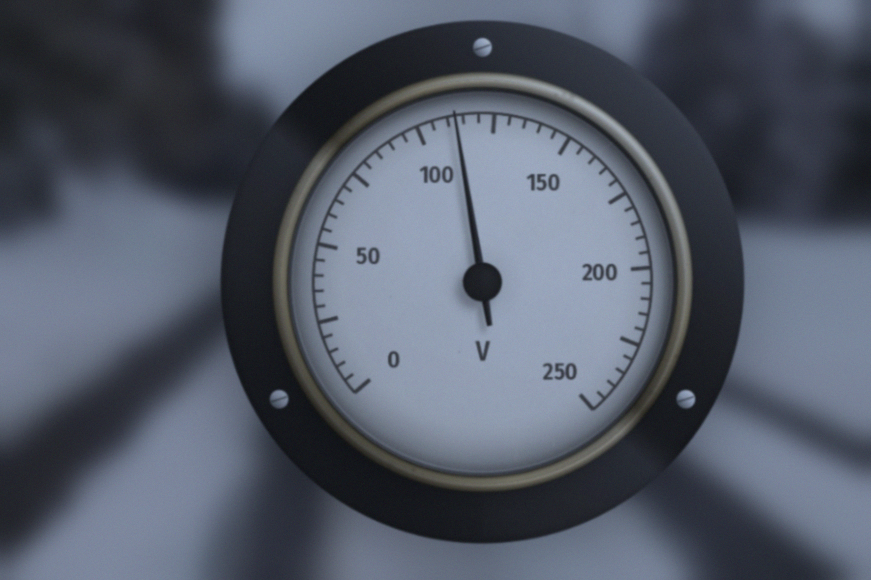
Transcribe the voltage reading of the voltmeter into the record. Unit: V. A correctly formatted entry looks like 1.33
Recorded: 112.5
